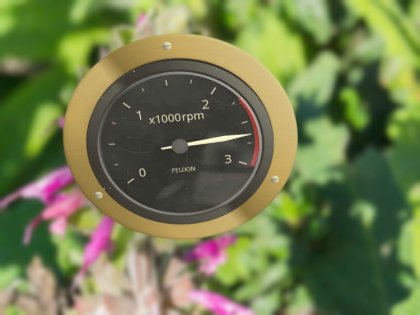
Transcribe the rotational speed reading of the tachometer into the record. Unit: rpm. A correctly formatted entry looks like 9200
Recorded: 2625
